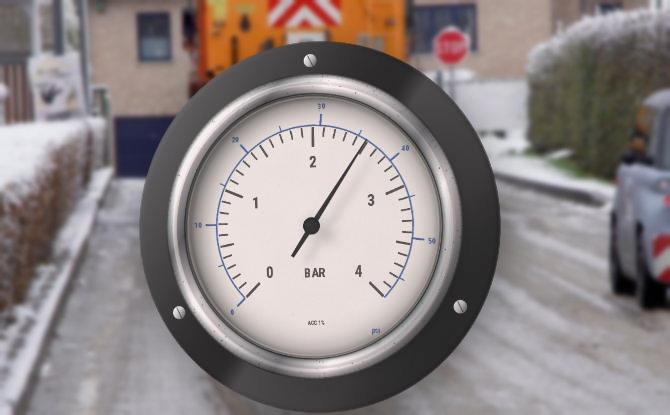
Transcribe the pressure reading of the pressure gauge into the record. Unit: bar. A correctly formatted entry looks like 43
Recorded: 2.5
